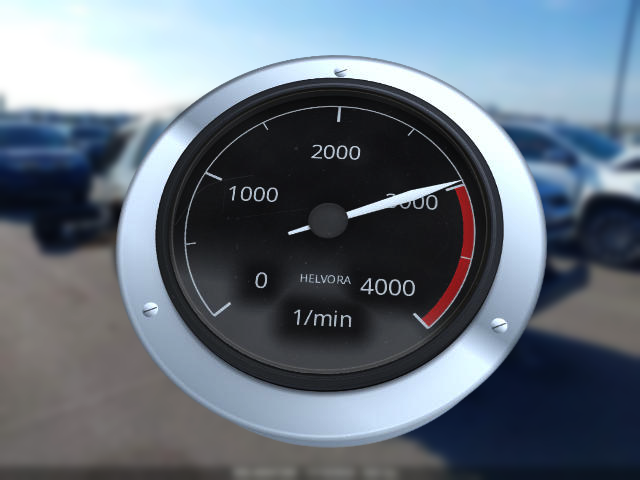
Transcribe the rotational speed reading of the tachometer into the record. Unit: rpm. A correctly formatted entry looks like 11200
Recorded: 3000
